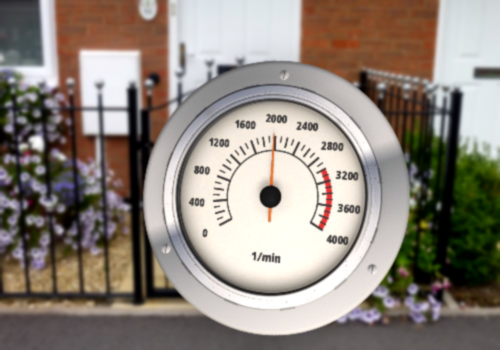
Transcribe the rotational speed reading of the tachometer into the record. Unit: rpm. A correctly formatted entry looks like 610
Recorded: 2000
